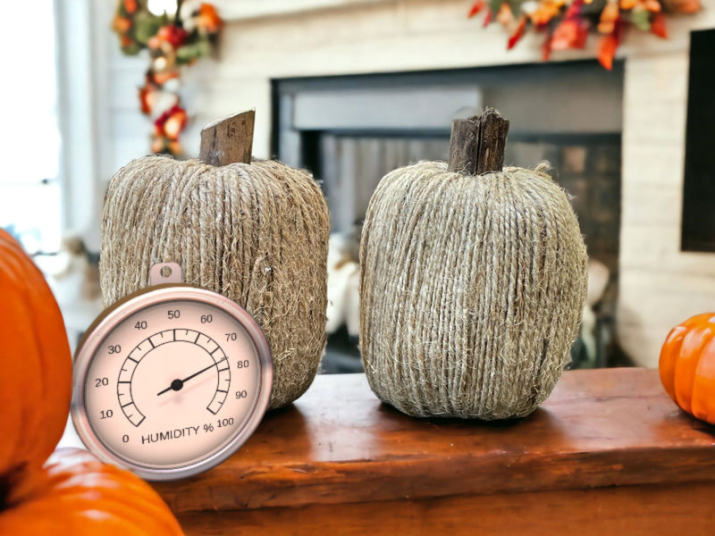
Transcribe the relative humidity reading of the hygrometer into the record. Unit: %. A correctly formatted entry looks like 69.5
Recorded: 75
